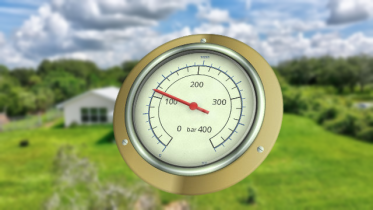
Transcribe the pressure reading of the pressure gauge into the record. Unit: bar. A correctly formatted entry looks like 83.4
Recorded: 110
